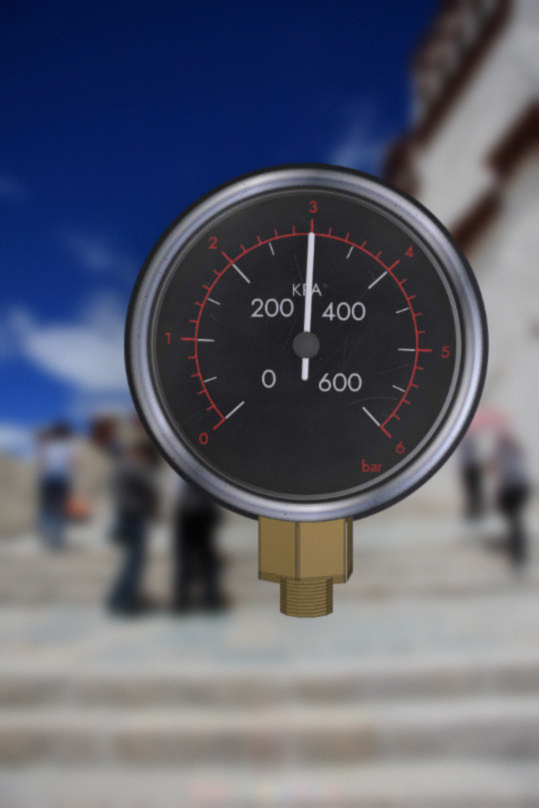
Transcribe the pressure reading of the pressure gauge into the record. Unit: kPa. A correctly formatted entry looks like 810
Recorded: 300
